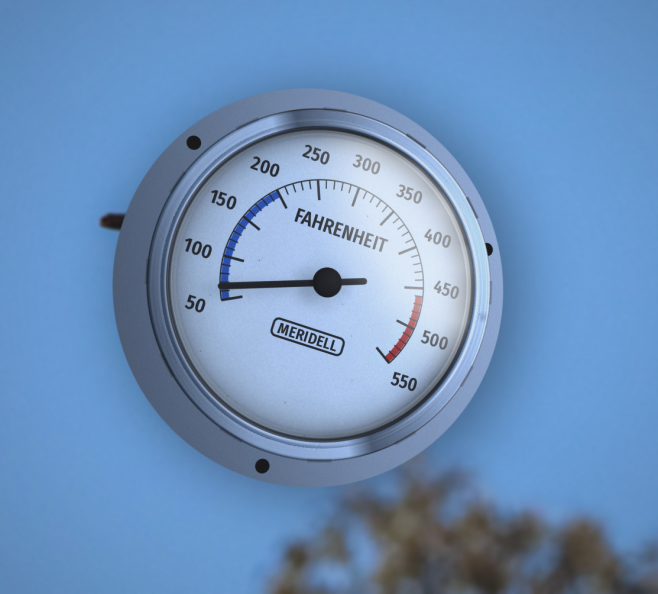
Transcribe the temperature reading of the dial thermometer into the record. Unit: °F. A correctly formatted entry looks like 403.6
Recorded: 65
